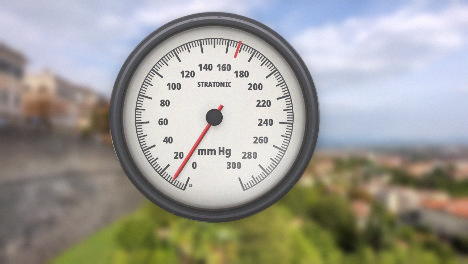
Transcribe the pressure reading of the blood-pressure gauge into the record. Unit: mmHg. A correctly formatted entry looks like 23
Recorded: 10
